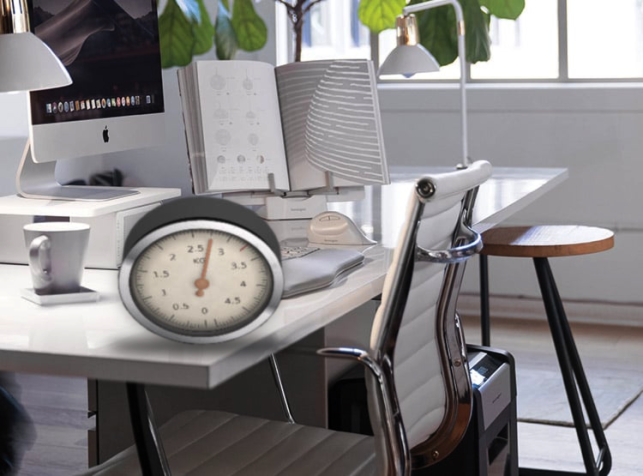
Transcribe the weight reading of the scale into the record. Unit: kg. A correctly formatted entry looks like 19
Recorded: 2.75
